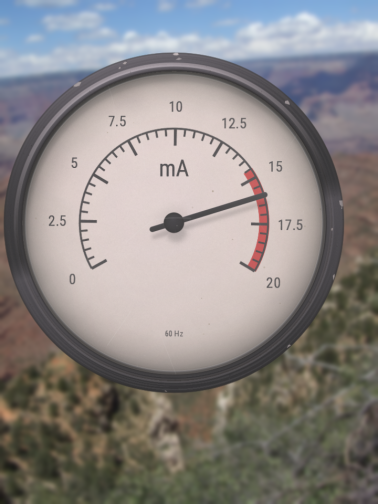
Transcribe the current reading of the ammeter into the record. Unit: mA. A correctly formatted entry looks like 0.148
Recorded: 16
